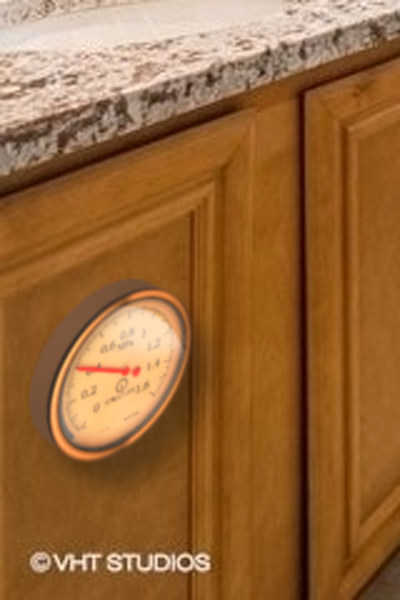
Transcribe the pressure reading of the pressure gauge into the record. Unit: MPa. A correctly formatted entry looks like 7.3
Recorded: 0.4
